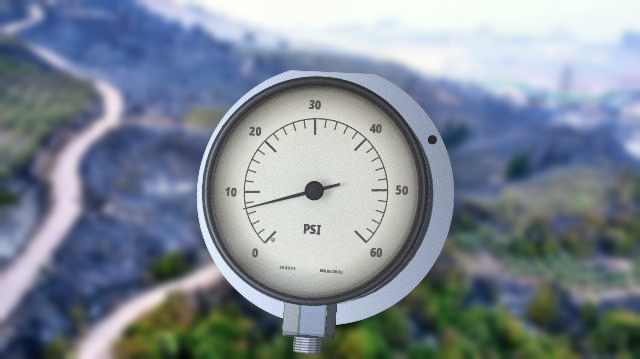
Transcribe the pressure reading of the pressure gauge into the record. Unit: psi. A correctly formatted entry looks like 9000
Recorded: 7
